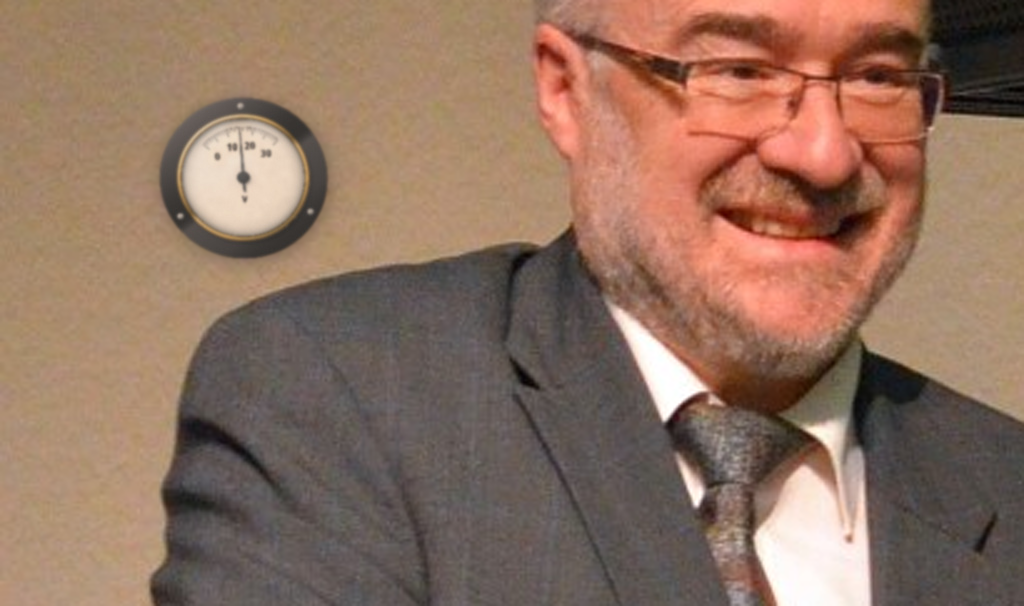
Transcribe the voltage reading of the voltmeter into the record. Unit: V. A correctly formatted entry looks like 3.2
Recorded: 15
